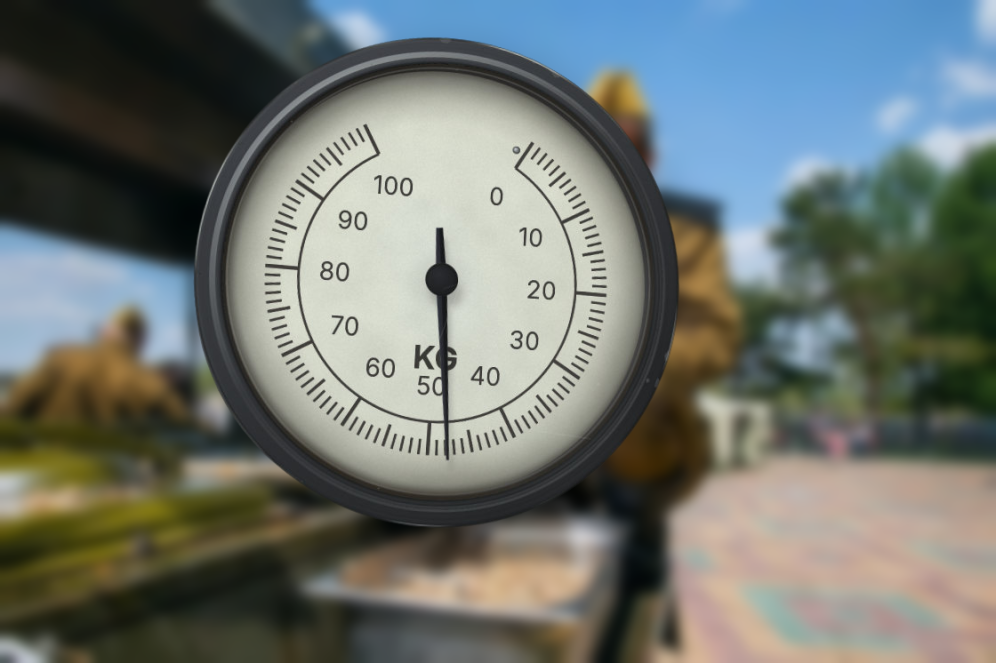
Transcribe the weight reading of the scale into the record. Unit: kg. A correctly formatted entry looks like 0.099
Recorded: 48
